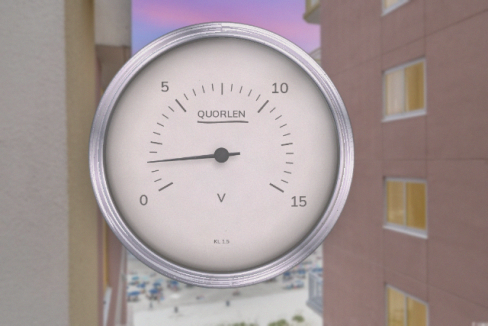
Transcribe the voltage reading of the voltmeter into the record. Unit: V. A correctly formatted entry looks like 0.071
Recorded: 1.5
